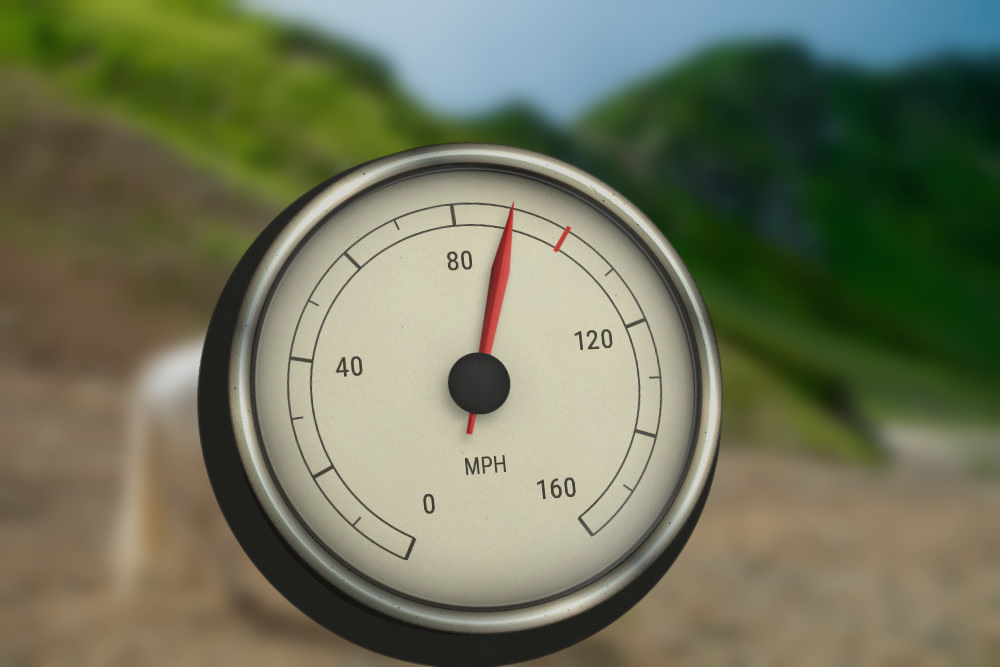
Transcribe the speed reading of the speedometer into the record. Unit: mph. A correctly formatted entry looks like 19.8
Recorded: 90
